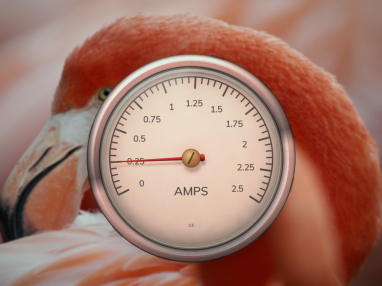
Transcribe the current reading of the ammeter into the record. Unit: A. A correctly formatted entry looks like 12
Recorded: 0.25
